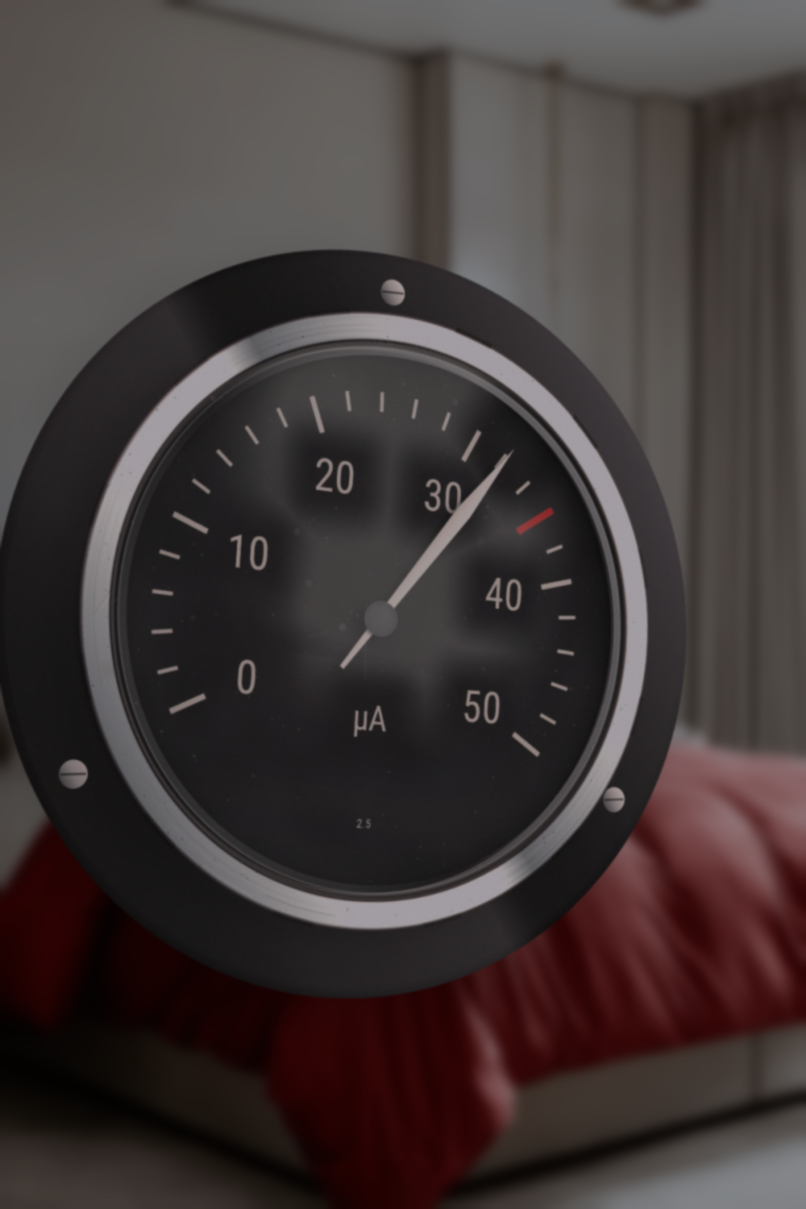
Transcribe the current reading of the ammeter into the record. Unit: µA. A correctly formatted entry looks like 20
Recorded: 32
